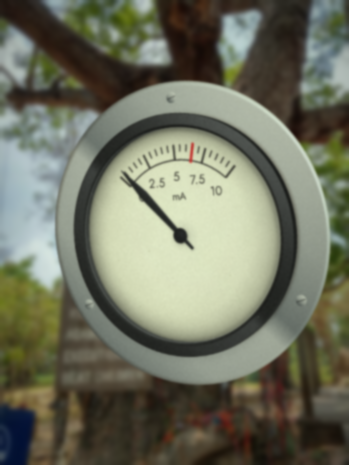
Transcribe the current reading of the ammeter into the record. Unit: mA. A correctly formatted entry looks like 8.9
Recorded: 0.5
